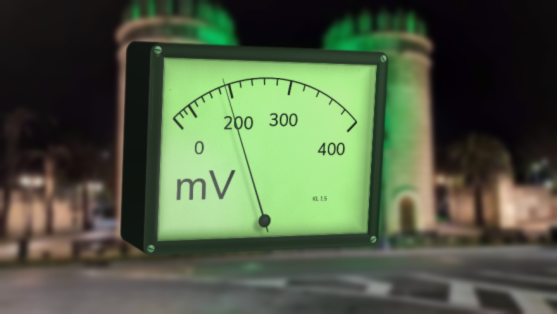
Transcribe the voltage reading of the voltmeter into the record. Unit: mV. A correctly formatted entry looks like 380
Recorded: 190
